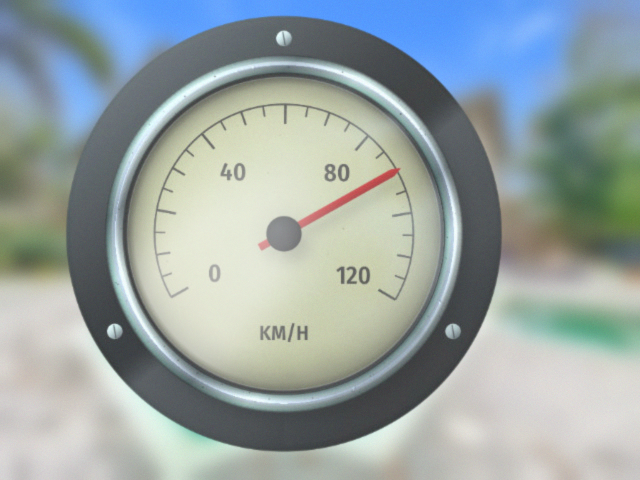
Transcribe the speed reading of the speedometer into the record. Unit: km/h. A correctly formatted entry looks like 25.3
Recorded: 90
